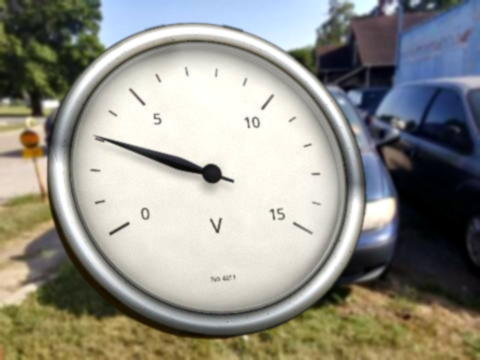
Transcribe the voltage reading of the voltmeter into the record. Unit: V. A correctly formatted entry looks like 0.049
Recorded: 3
